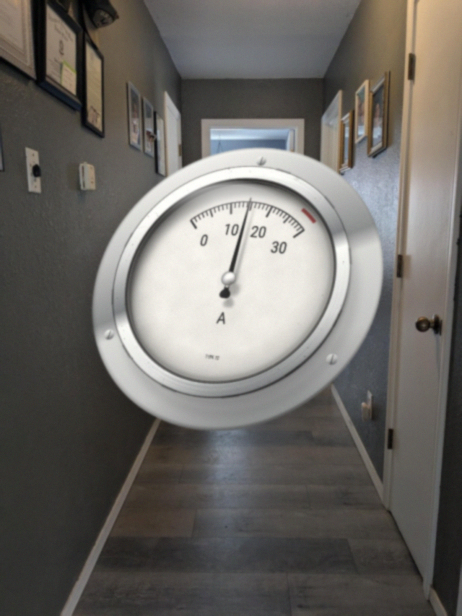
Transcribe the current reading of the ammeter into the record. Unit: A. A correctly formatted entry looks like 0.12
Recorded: 15
